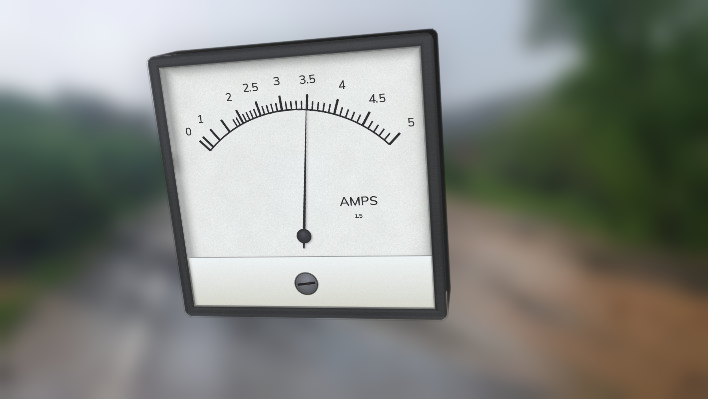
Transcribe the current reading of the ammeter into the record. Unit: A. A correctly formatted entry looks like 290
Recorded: 3.5
